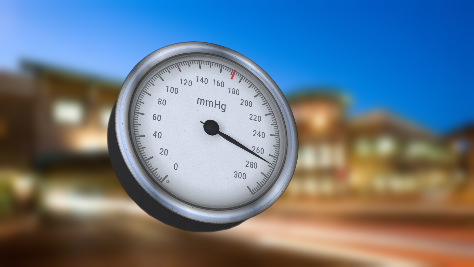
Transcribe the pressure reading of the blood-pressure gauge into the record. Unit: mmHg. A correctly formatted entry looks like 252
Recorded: 270
